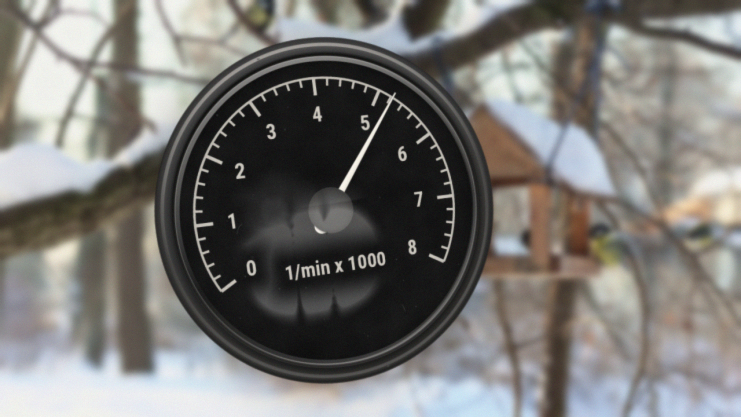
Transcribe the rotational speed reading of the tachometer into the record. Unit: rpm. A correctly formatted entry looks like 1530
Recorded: 5200
